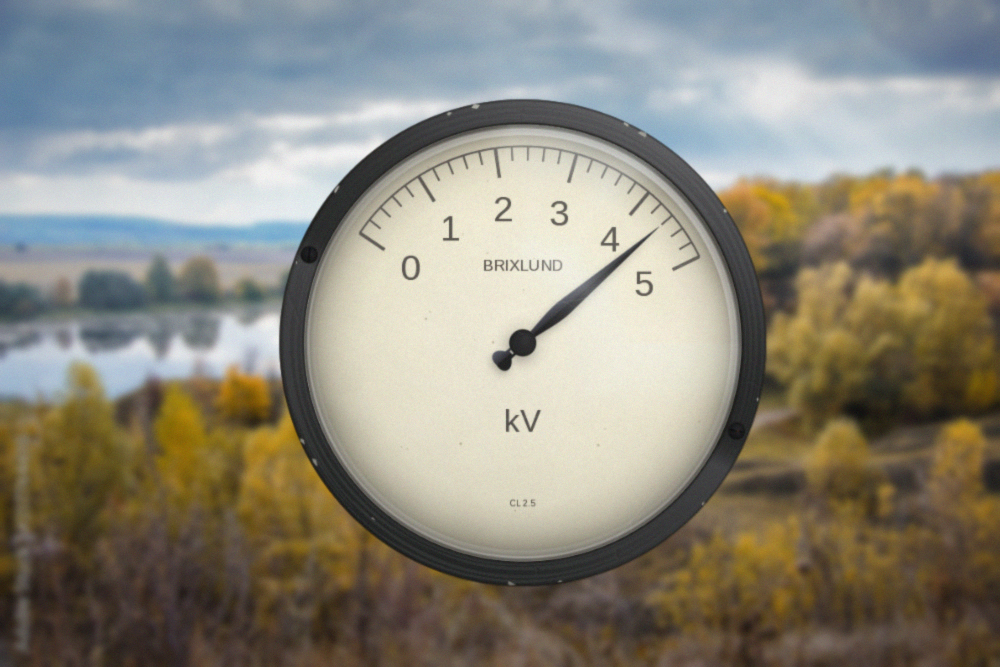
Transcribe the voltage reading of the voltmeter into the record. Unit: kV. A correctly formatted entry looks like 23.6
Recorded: 4.4
